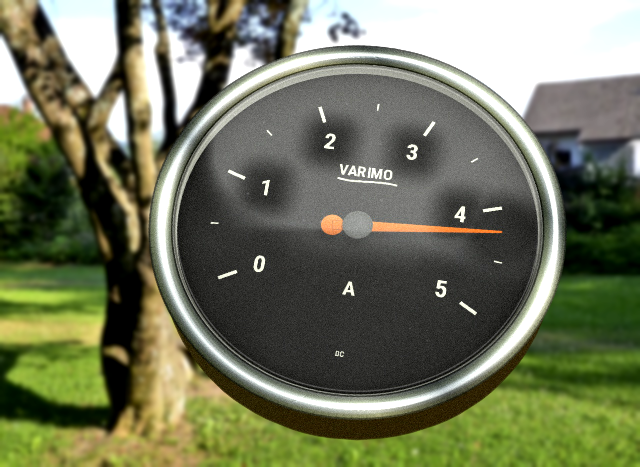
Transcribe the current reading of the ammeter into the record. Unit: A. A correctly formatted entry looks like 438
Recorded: 4.25
